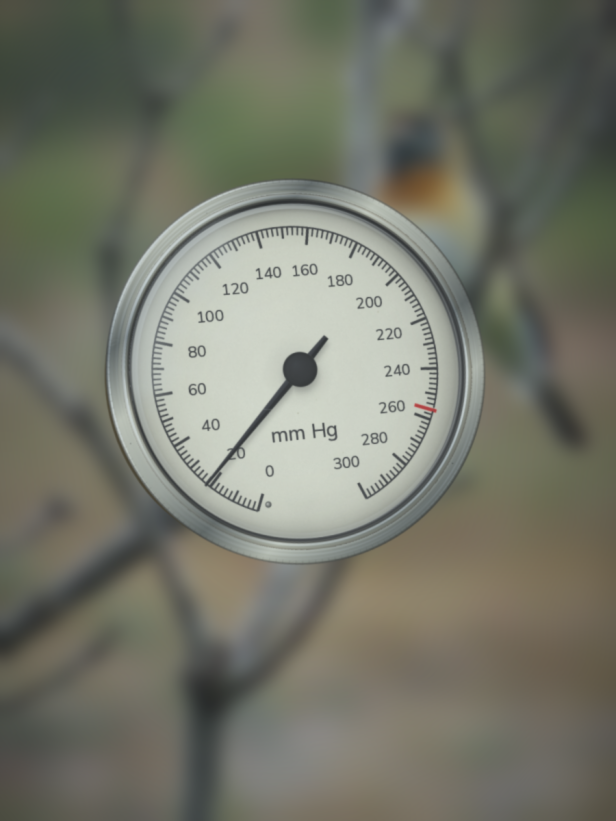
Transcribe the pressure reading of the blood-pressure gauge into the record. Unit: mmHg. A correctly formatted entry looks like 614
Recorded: 22
